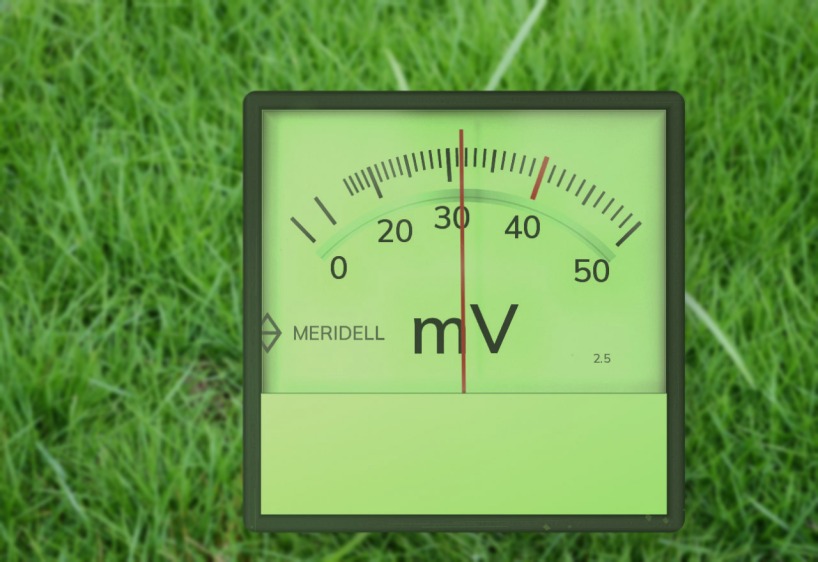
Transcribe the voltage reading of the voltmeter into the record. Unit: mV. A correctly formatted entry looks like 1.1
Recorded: 31.5
